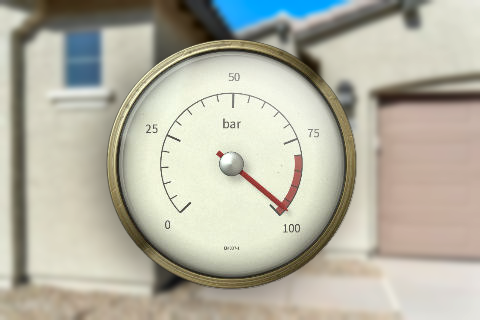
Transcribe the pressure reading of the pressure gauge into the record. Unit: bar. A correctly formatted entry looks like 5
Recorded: 97.5
